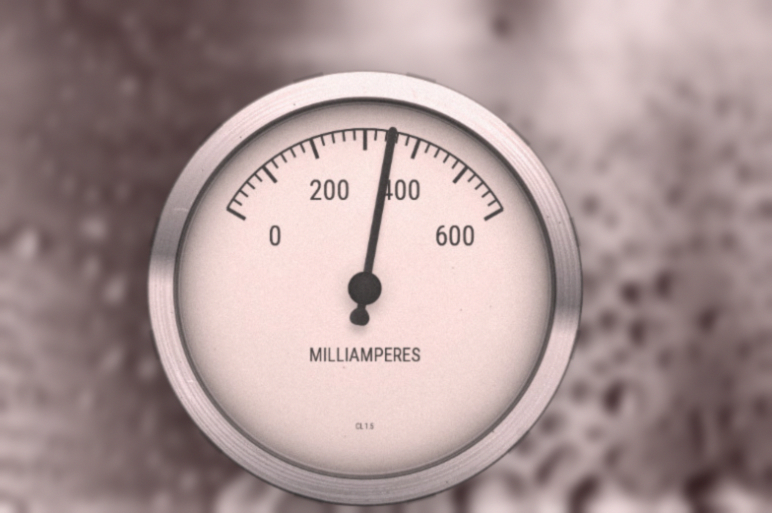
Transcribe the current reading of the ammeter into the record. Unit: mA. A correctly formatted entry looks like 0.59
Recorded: 350
